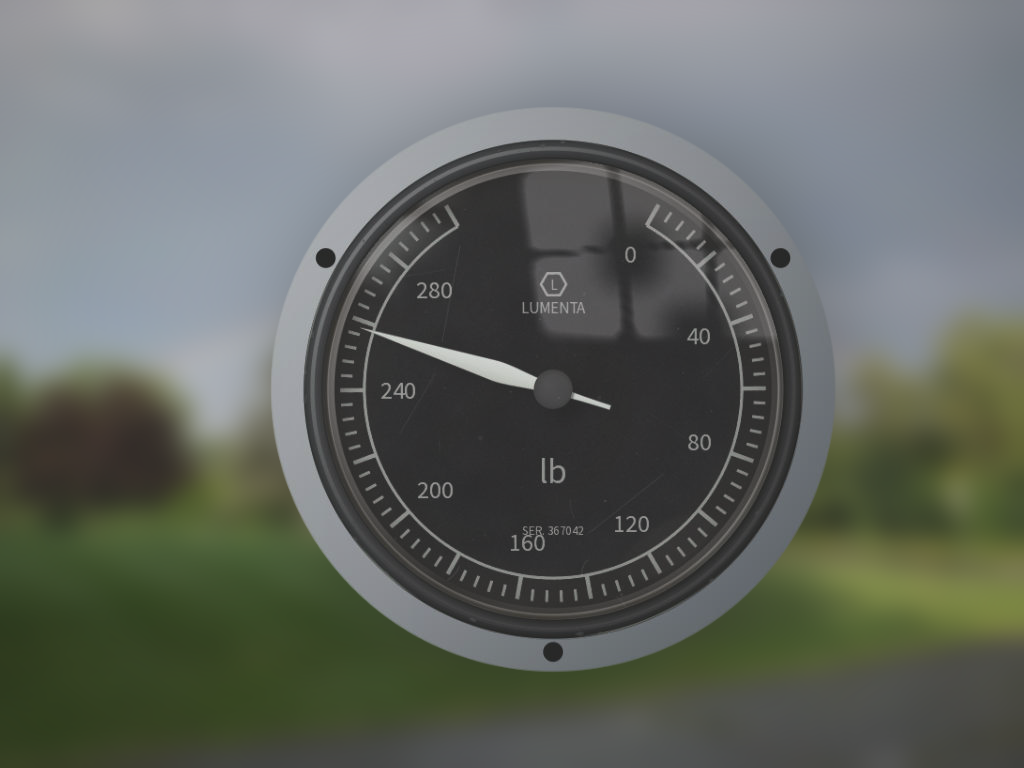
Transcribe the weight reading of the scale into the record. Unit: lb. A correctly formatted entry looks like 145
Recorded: 258
